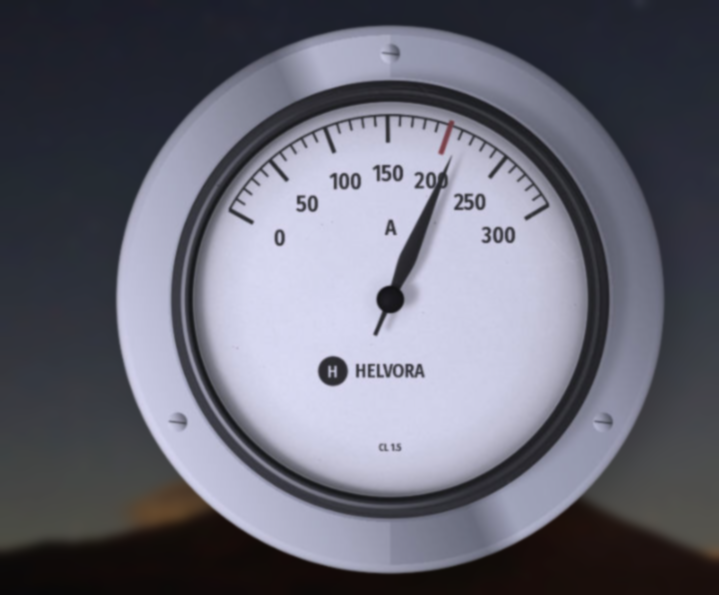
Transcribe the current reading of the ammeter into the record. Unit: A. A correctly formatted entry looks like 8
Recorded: 210
